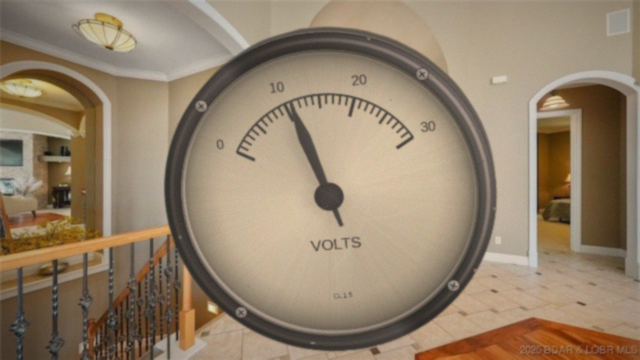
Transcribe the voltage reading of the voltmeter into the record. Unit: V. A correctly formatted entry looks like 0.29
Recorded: 11
